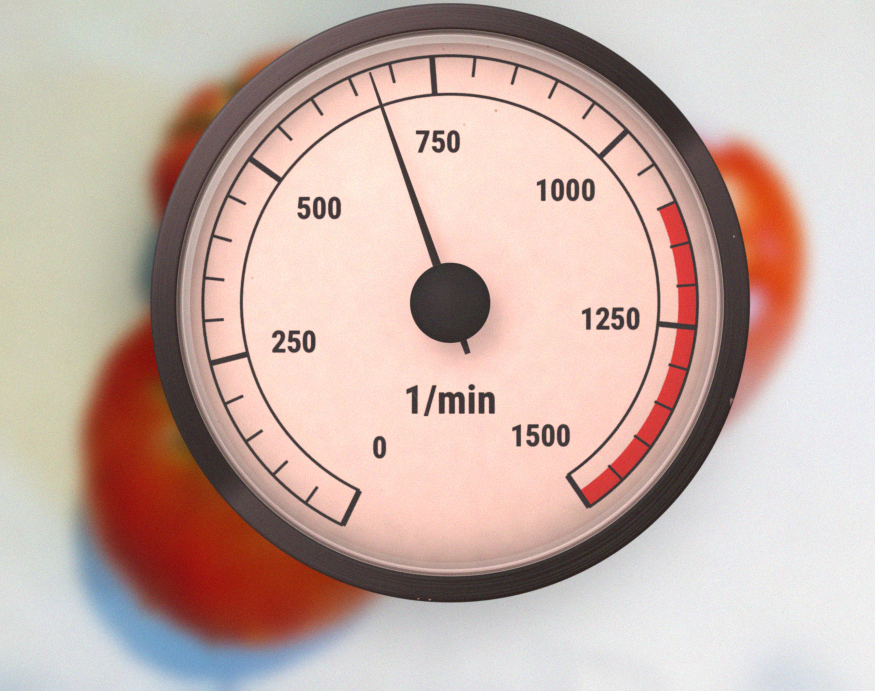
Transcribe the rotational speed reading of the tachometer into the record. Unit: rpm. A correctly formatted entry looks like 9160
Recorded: 675
